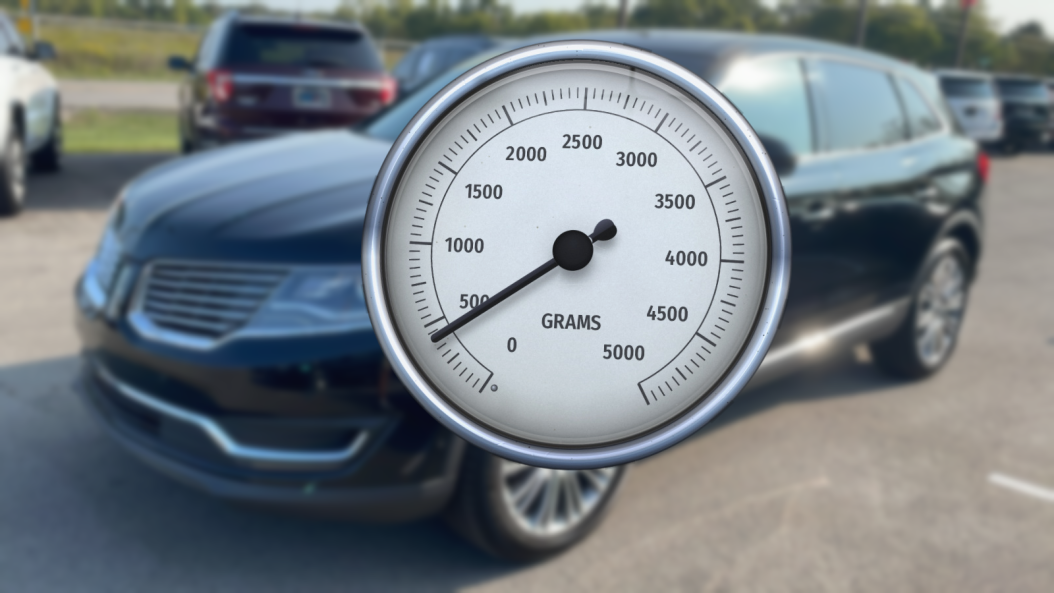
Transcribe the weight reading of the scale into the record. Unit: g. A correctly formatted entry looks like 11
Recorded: 400
